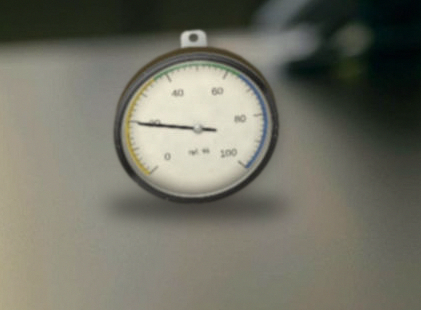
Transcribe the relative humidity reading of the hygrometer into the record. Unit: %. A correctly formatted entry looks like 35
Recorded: 20
